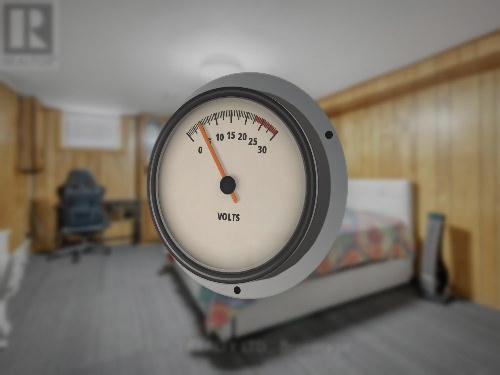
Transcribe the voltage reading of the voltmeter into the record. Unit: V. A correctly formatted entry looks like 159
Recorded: 5
